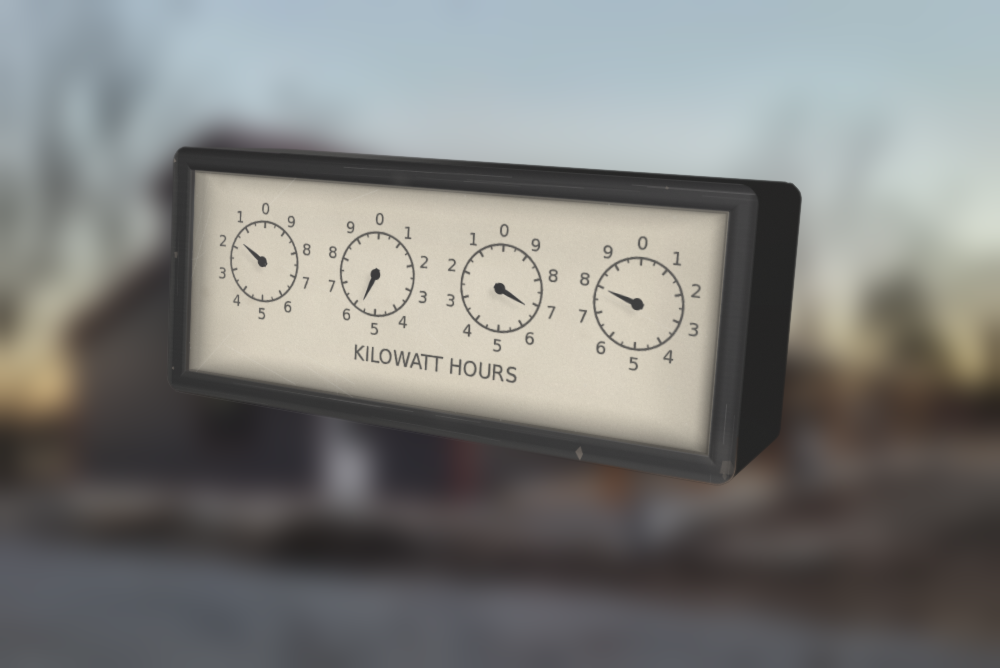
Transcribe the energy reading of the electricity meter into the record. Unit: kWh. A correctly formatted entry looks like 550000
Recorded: 1568
